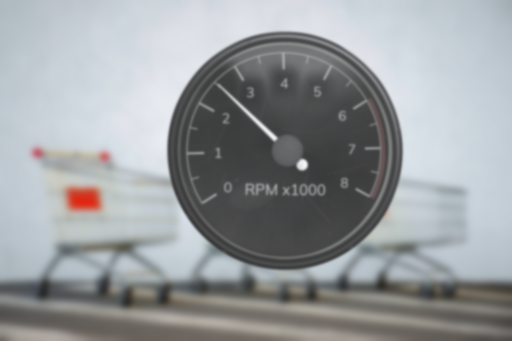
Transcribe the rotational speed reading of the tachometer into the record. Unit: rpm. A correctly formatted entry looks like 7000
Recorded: 2500
